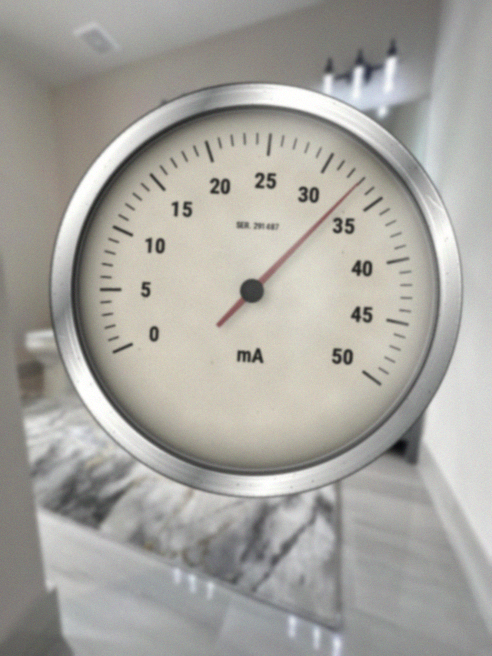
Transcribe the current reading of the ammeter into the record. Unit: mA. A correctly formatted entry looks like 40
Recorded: 33
